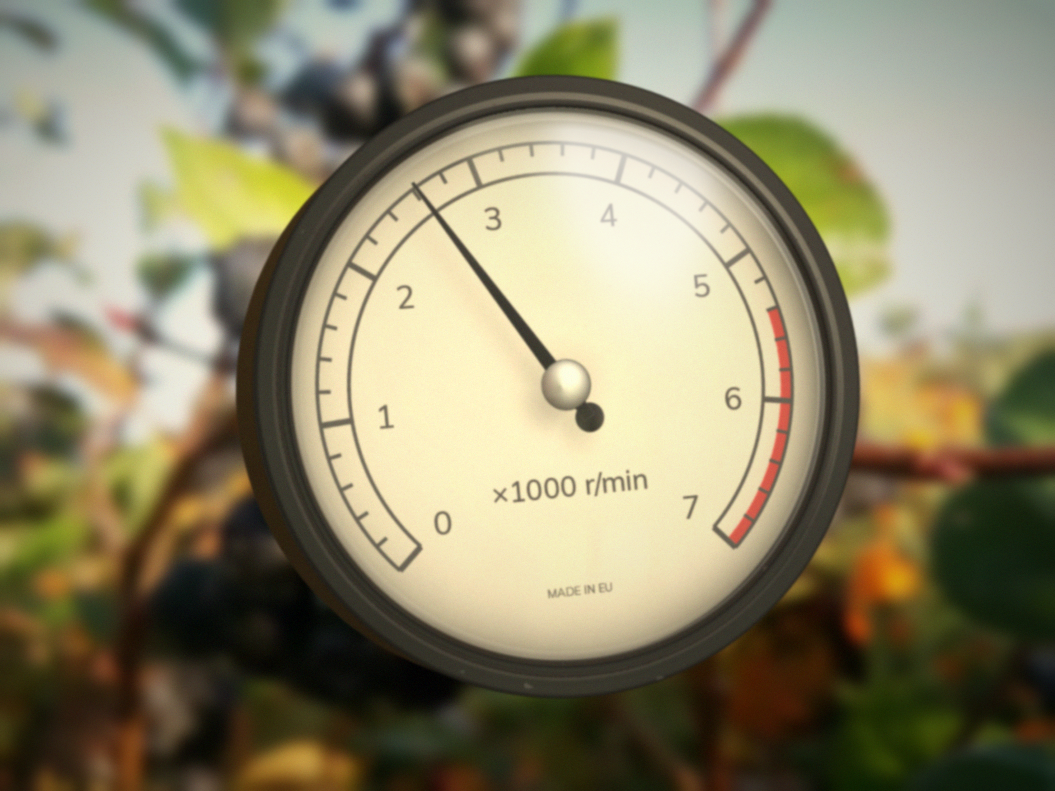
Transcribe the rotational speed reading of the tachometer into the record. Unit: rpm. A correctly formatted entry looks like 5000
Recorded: 2600
